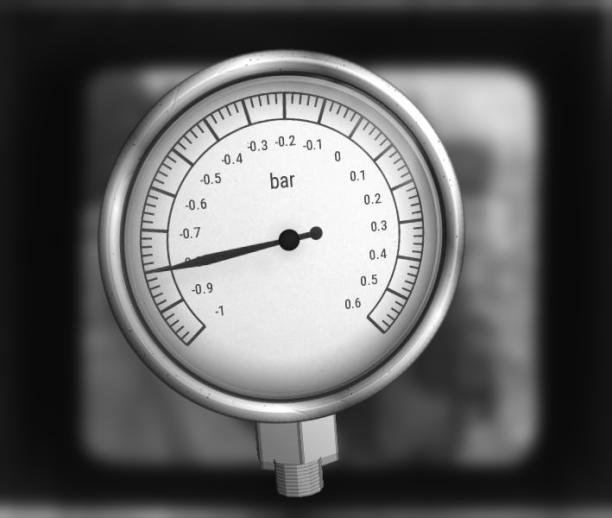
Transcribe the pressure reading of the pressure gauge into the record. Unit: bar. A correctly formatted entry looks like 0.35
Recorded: -0.8
